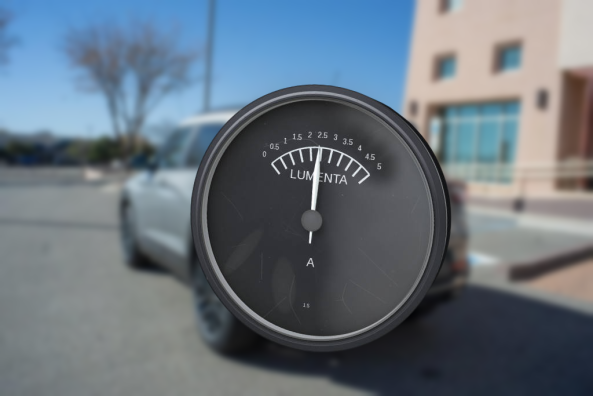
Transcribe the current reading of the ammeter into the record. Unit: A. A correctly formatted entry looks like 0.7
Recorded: 2.5
